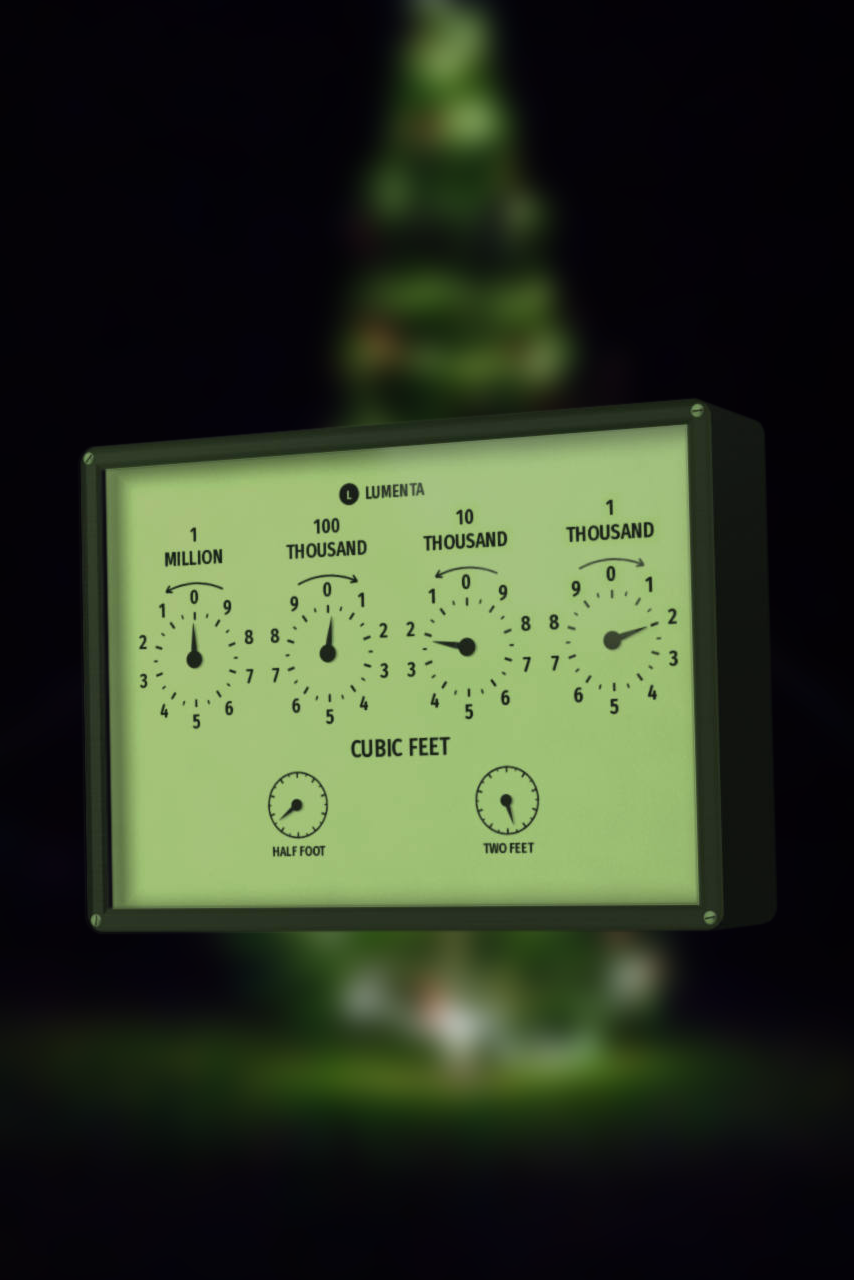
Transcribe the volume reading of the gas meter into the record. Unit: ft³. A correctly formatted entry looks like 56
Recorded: 2200
